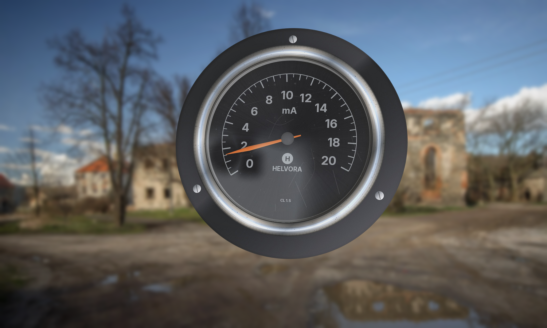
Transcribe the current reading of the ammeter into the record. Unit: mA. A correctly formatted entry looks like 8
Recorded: 1.5
